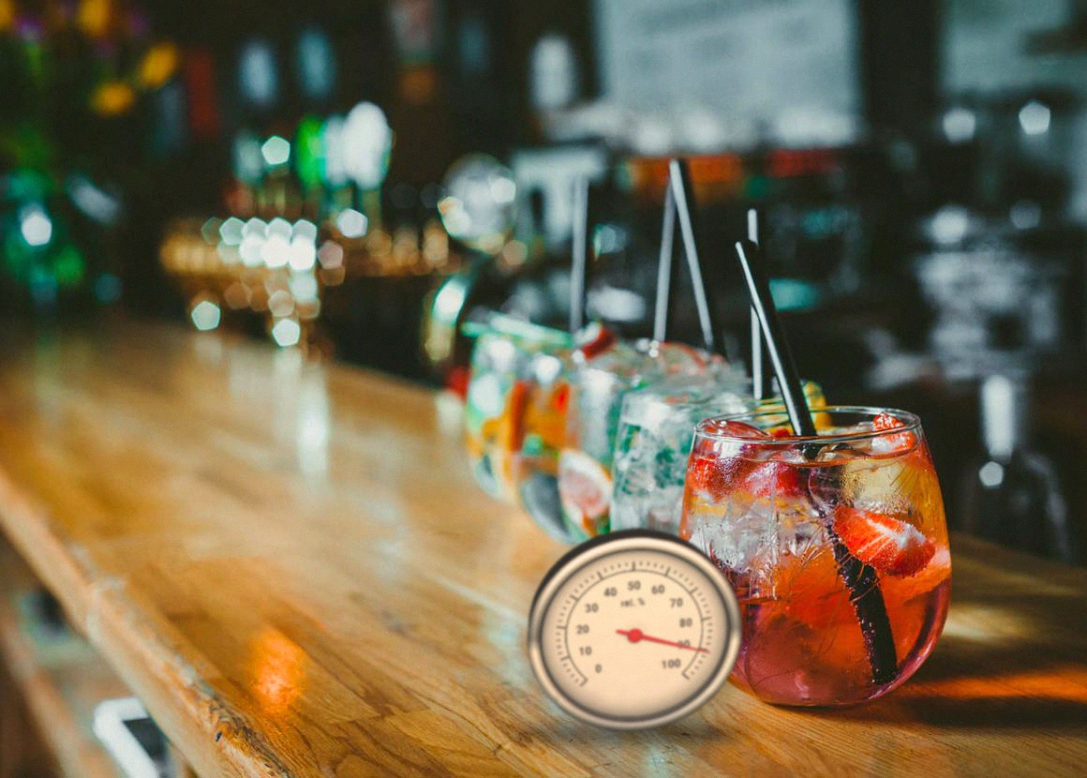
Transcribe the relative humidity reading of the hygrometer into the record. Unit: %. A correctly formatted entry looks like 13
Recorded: 90
